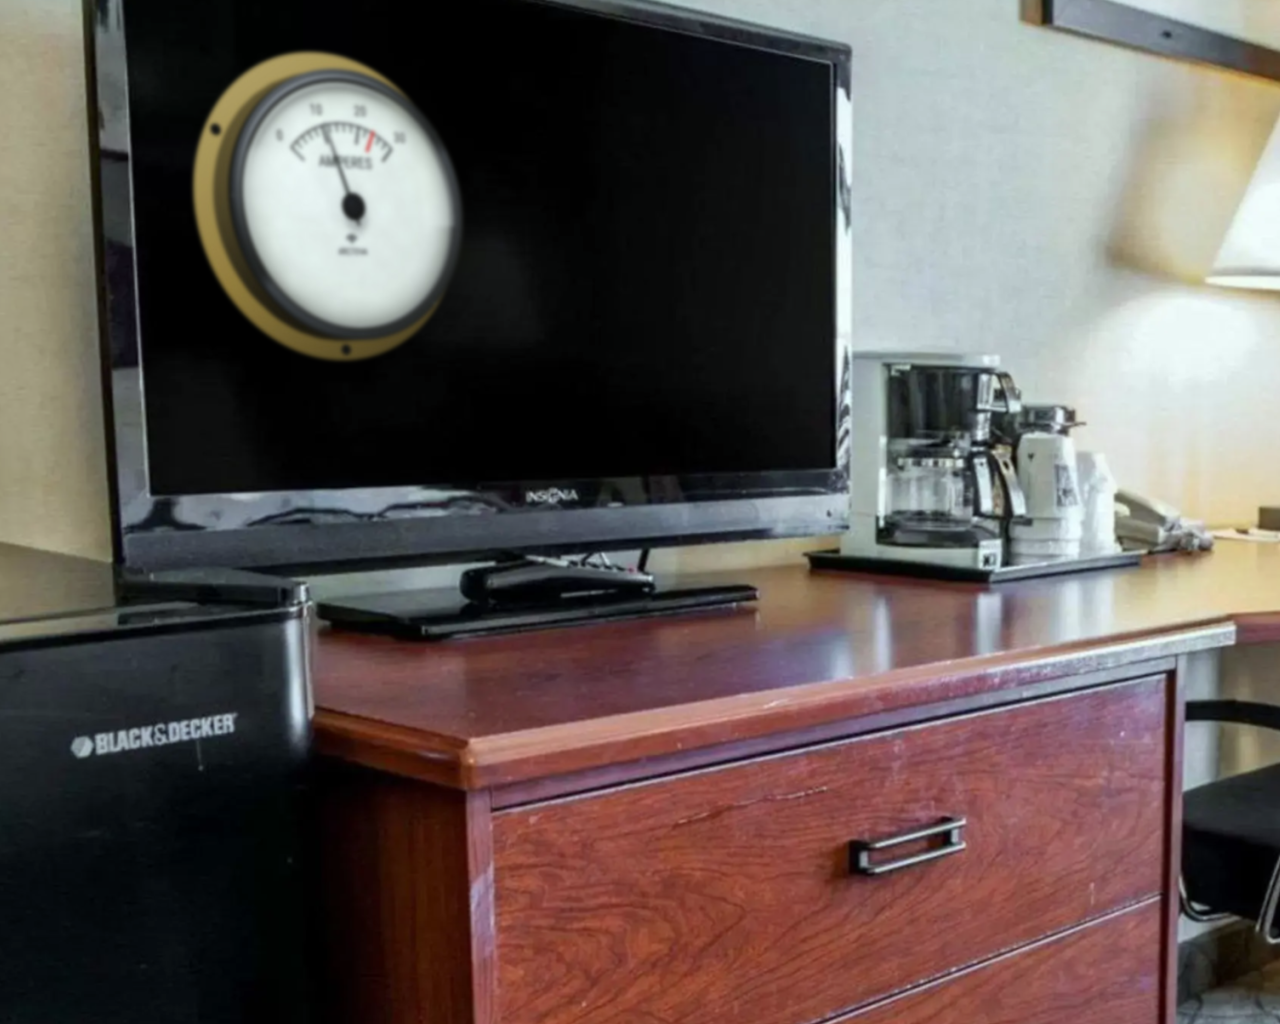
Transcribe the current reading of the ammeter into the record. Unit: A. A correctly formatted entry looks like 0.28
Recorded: 10
